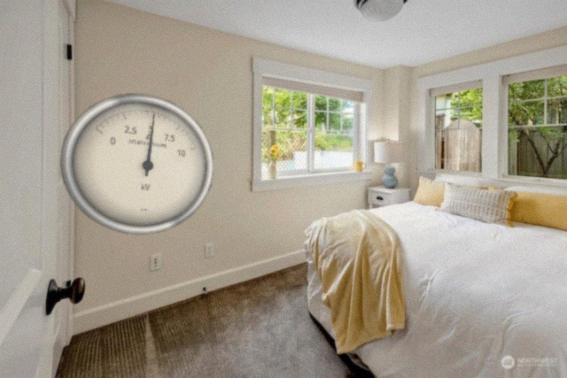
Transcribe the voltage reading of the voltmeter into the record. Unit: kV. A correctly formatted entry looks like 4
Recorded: 5
